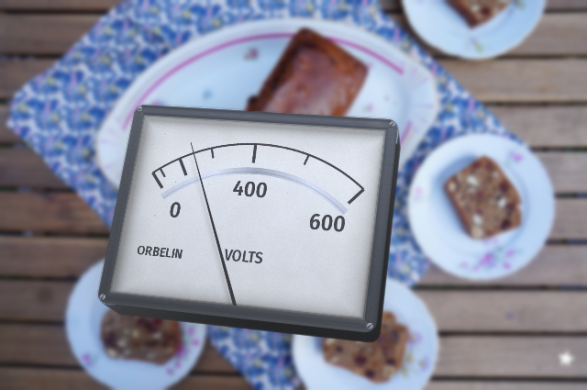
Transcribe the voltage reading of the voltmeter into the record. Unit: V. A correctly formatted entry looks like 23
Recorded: 250
